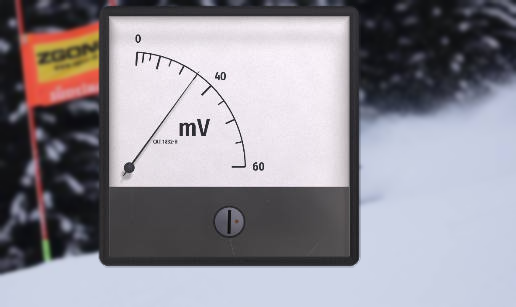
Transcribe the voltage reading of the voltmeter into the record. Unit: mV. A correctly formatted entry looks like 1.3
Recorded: 35
